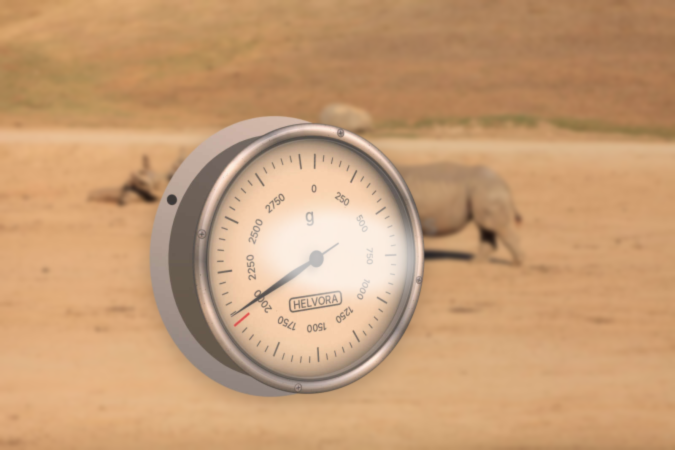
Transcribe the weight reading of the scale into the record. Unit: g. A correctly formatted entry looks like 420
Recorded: 2050
